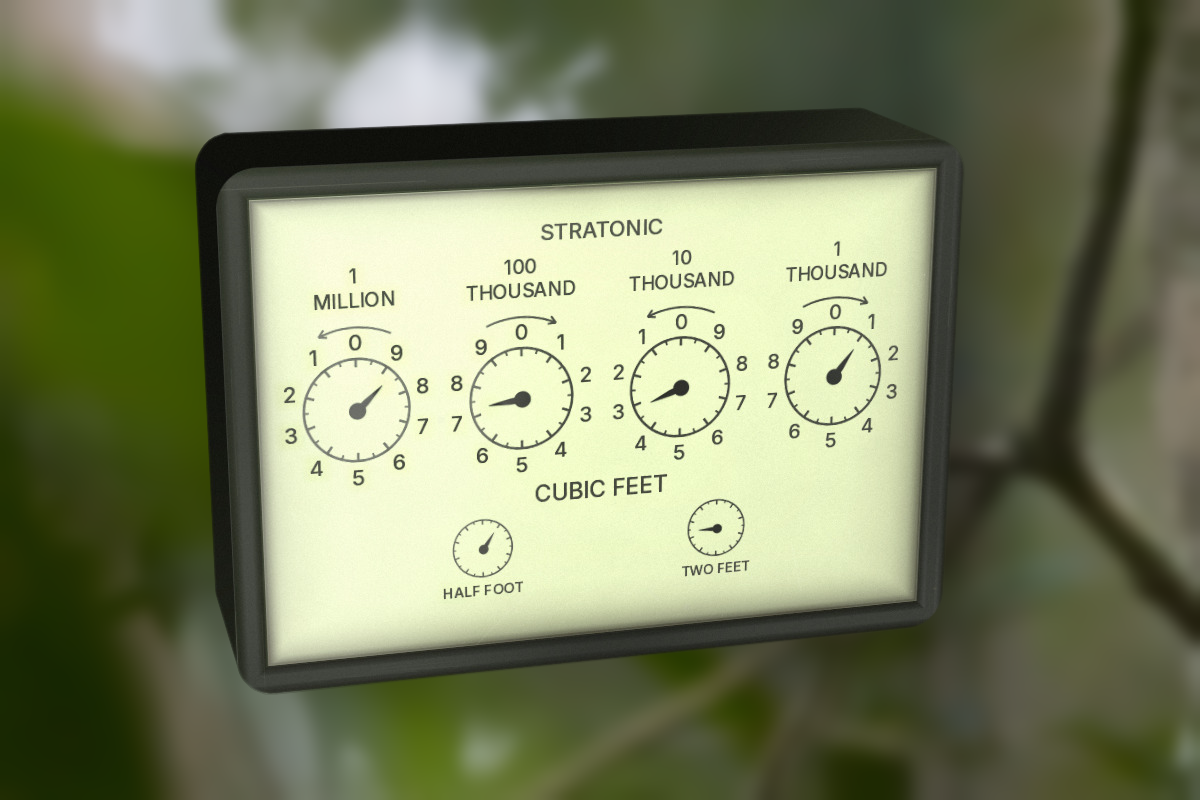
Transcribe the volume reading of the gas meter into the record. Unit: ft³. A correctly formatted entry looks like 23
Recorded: 873100
